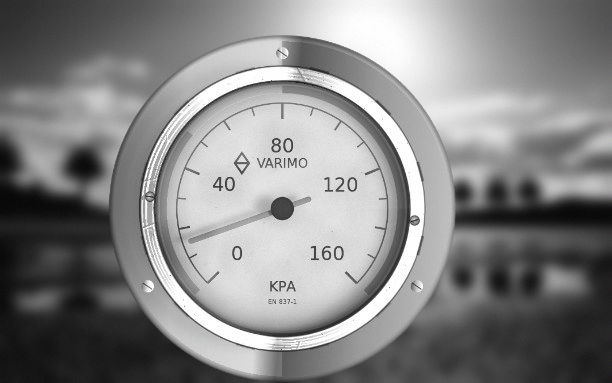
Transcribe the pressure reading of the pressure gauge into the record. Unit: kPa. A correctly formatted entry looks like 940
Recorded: 15
